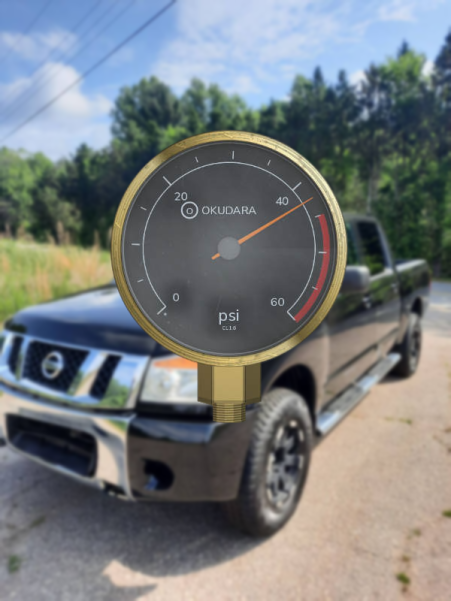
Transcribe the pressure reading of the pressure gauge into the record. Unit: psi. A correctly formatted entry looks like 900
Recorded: 42.5
